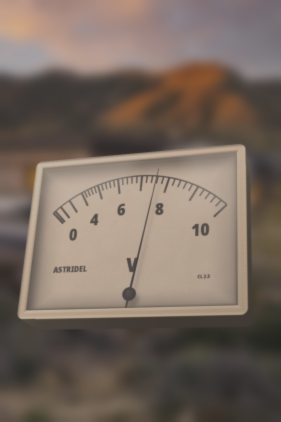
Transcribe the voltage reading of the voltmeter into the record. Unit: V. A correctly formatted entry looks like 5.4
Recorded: 7.6
